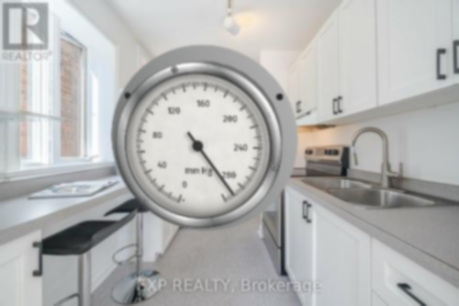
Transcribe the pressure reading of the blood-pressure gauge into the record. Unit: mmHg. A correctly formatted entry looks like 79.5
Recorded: 290
